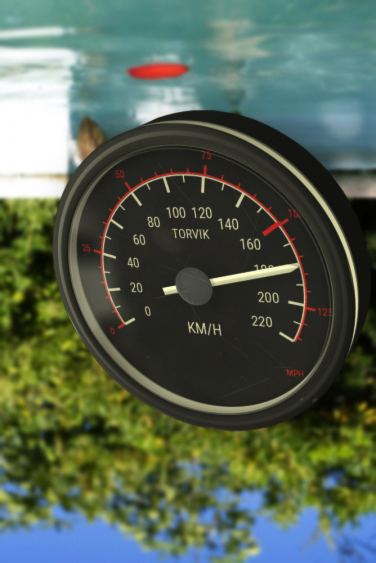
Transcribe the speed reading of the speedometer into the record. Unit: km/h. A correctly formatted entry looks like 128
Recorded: 180
